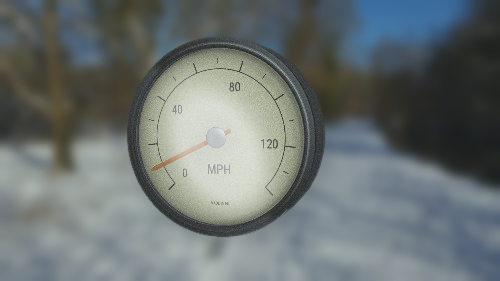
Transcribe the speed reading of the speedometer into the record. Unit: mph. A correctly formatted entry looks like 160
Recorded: 10
